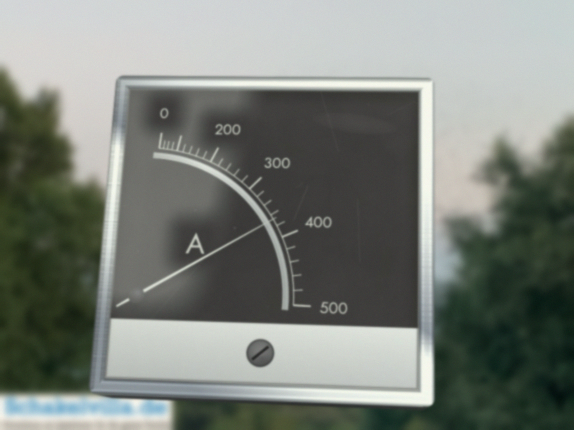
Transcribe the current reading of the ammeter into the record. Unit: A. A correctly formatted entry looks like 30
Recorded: 370
